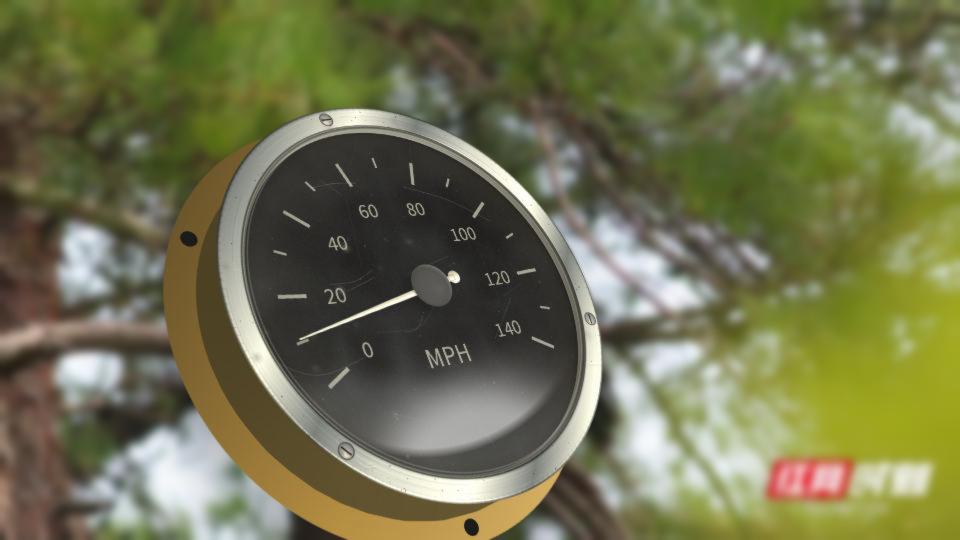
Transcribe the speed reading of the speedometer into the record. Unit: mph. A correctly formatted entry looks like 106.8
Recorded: 10
